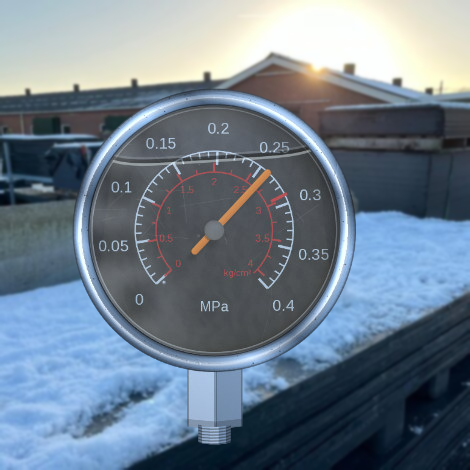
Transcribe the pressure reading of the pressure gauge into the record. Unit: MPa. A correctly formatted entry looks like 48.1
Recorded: 0.26
